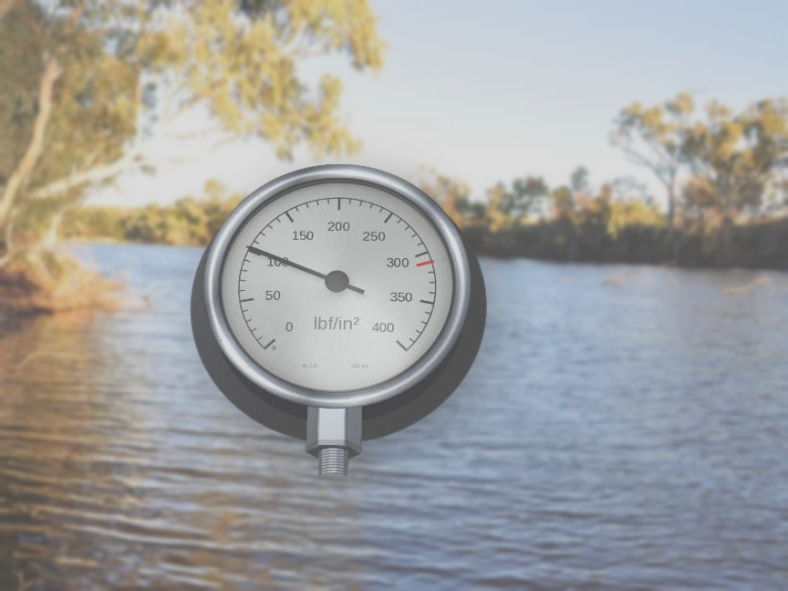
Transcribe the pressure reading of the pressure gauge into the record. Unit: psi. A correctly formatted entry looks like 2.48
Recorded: 100
